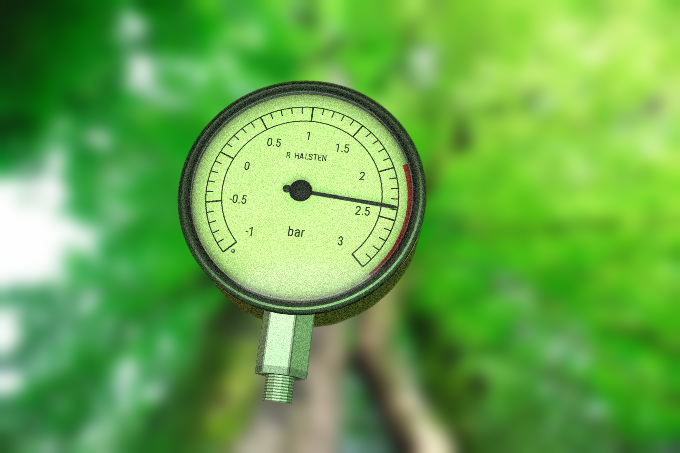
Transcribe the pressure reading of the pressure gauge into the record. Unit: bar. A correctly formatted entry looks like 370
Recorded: 2.4
